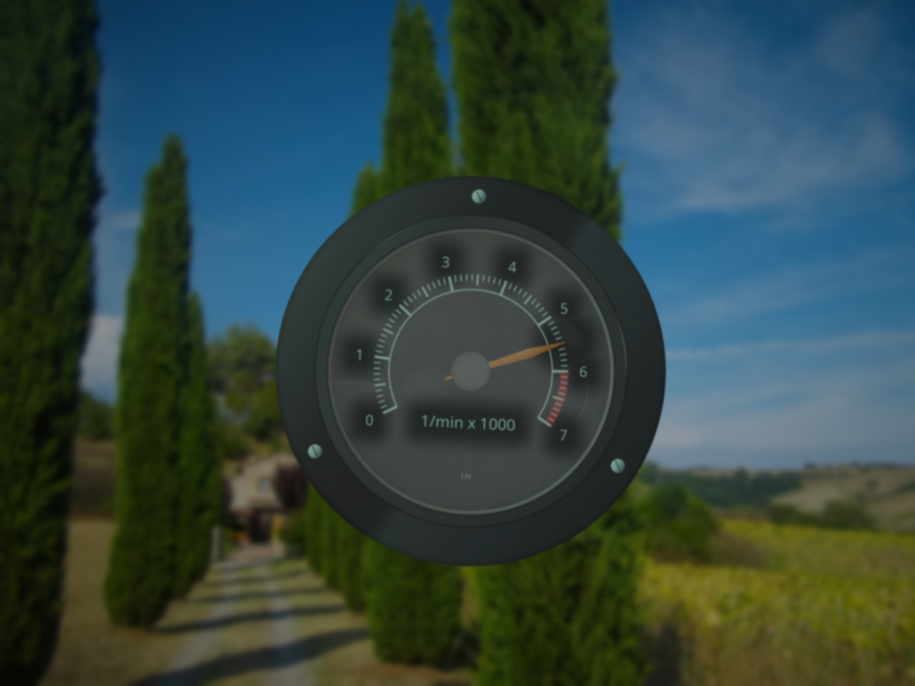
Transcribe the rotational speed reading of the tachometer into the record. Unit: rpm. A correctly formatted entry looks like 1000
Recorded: 5500
